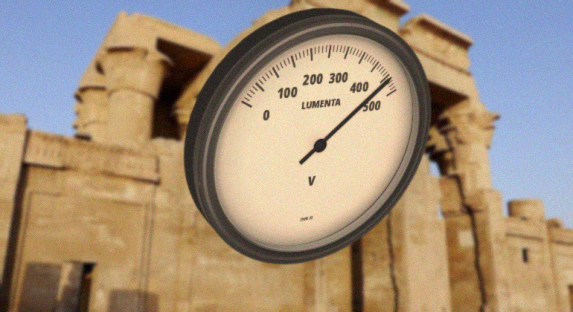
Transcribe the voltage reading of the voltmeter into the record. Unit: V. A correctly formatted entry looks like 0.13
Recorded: 450
